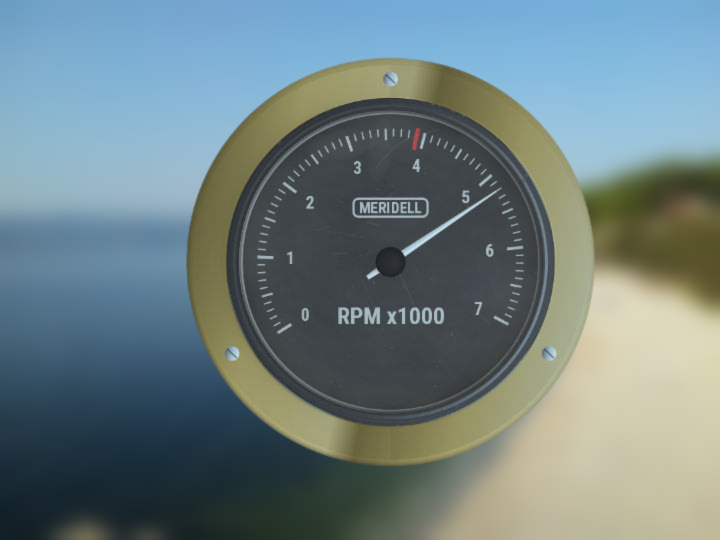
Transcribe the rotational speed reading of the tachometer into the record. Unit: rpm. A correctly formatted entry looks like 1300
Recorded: 5200
